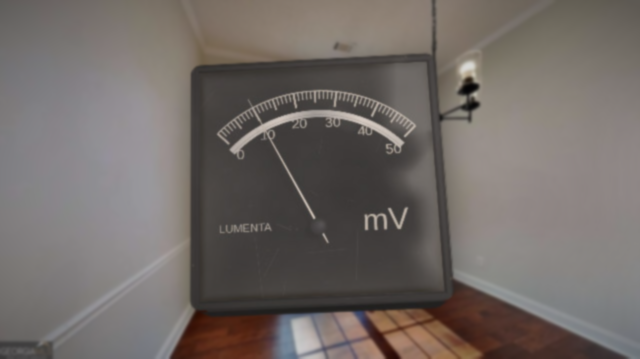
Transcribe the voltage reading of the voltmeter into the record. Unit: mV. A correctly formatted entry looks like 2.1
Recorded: 10
